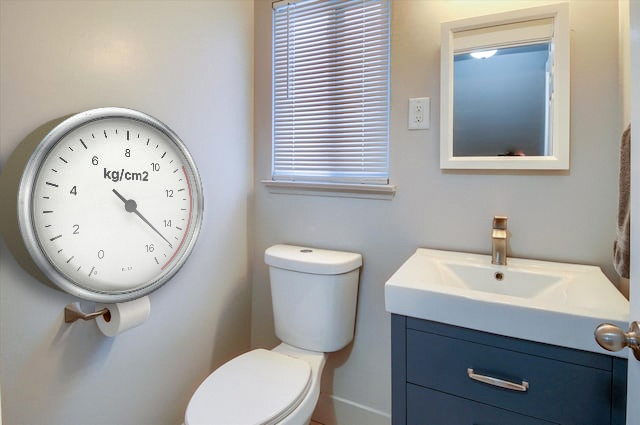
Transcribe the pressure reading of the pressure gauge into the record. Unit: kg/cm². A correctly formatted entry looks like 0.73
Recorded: 15
